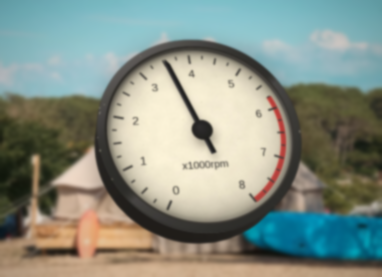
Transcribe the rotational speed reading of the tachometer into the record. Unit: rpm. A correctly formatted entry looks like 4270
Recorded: 3500
